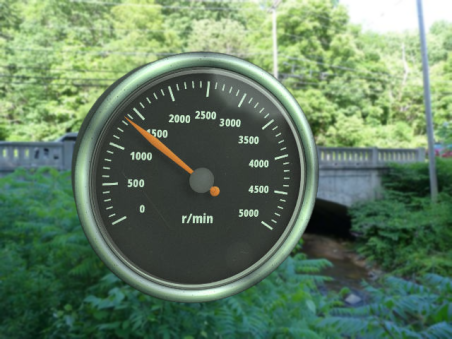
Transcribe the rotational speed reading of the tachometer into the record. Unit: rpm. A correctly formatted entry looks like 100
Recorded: 1350
